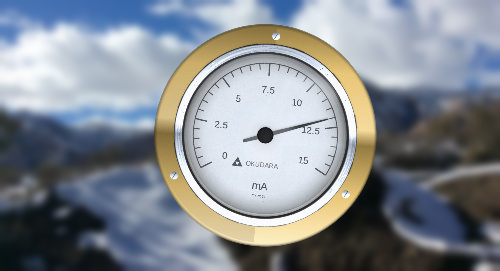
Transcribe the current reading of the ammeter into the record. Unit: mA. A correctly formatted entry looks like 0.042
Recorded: 12
